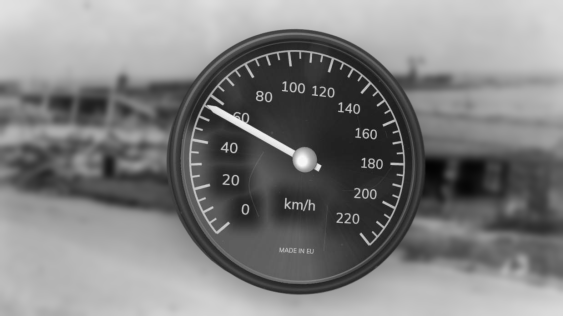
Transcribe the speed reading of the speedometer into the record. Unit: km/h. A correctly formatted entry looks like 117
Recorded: 55
